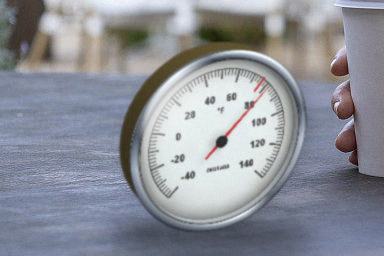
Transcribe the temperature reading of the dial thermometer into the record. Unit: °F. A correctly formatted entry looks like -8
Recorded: 80
